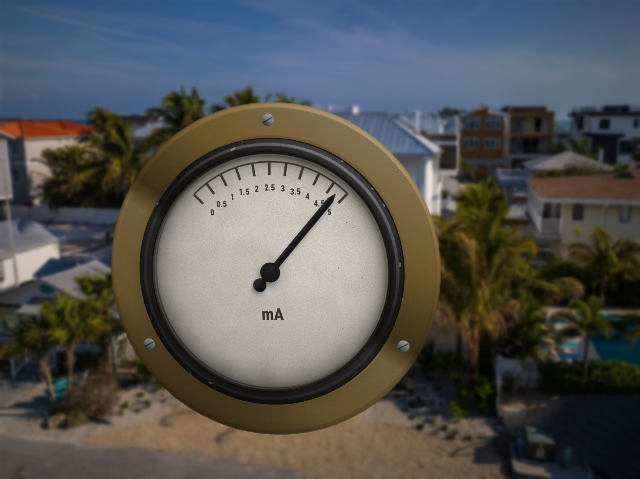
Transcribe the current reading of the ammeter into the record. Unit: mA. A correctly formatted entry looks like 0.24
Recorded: 4.75
